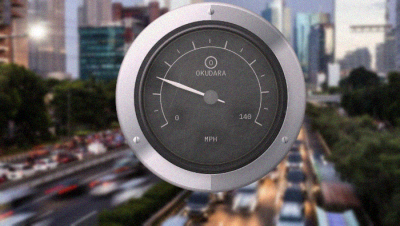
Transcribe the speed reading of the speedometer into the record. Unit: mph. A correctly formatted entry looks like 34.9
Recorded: 30
